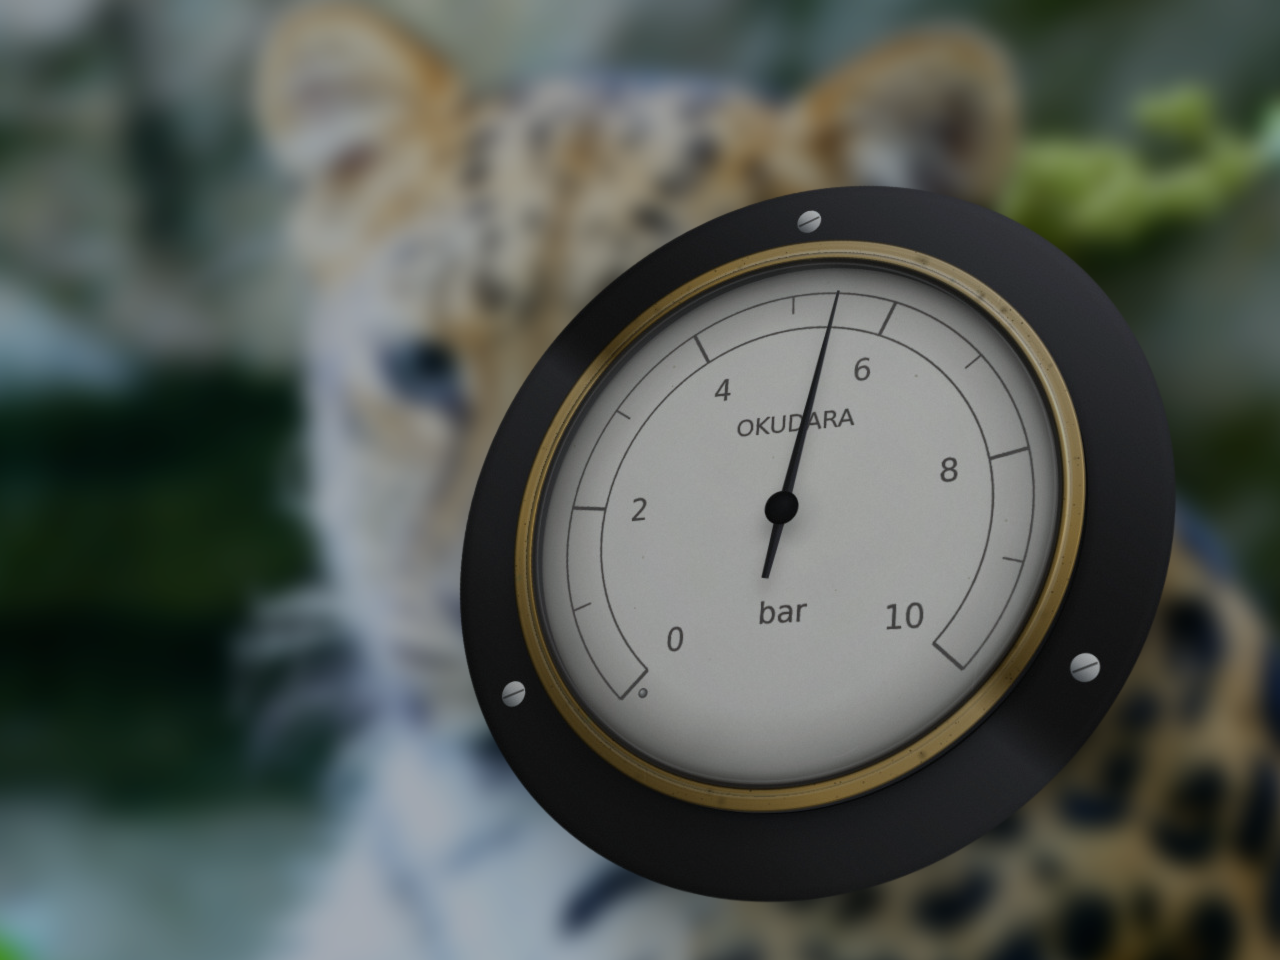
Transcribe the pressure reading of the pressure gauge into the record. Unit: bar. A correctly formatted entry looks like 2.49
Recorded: 5.5
